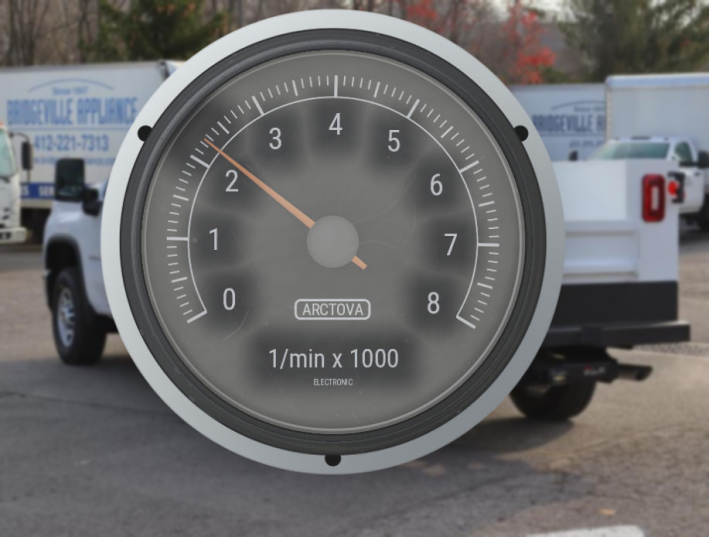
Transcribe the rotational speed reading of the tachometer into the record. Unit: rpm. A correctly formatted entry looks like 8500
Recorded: 2250
